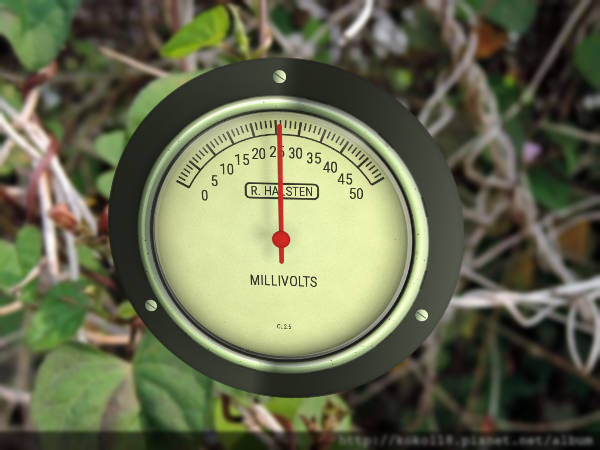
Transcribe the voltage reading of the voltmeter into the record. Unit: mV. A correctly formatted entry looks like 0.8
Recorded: 26
